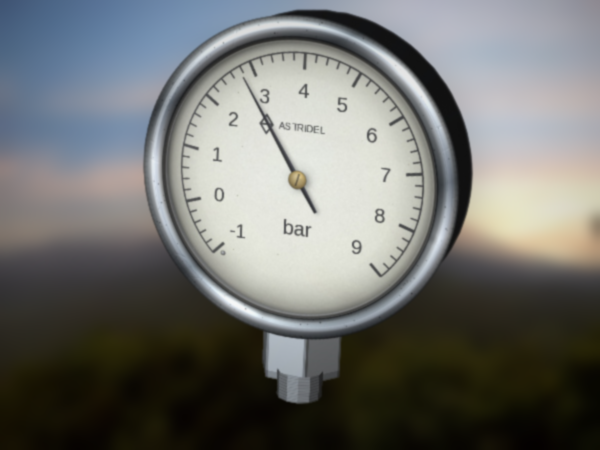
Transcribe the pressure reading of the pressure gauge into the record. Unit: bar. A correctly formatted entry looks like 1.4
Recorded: 2.8
